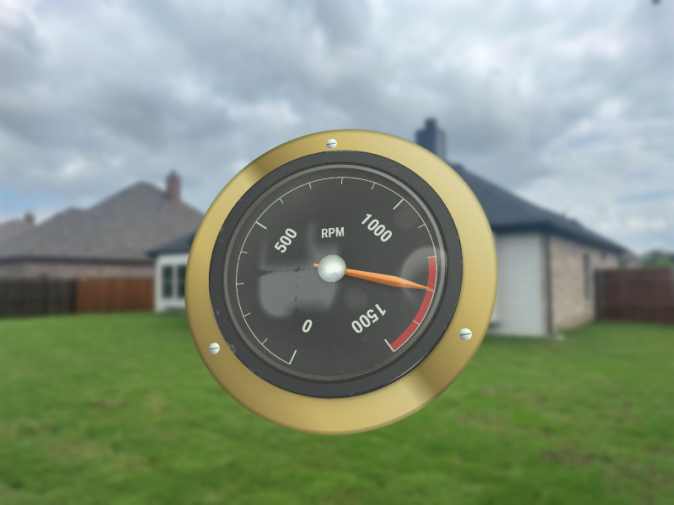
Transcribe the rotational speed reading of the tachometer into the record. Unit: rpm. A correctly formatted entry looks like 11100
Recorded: 1300
